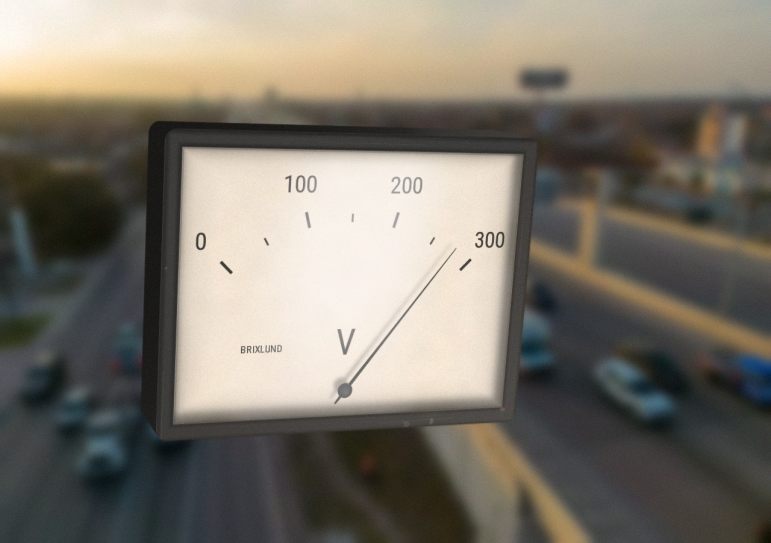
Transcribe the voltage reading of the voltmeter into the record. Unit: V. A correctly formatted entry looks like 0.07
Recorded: 275
